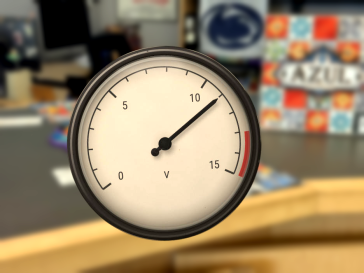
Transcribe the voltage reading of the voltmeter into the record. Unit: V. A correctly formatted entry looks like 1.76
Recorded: 11
